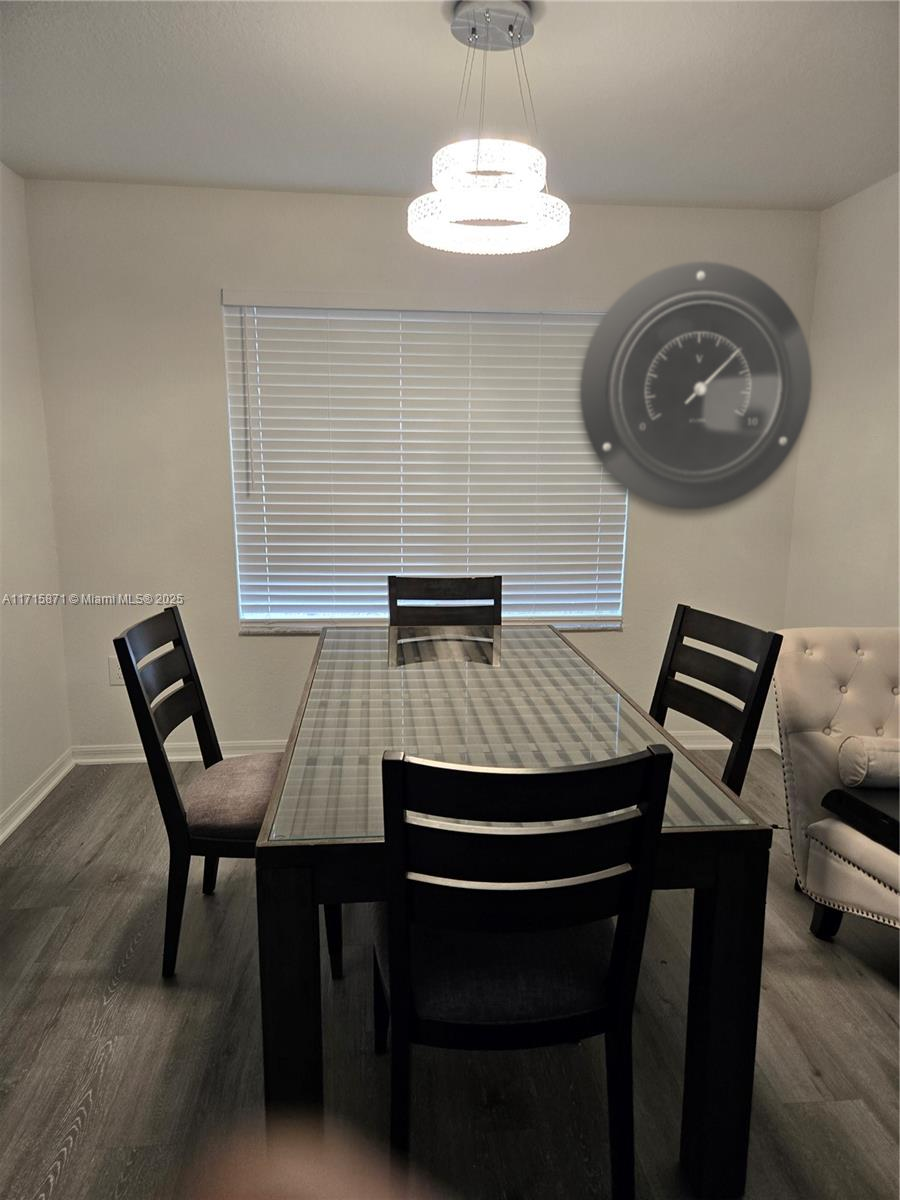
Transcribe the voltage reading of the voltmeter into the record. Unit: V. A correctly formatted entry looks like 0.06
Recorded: 7
